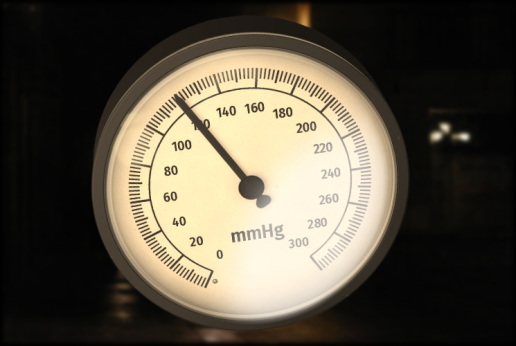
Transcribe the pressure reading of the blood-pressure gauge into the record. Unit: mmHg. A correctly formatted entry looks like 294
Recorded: 120
